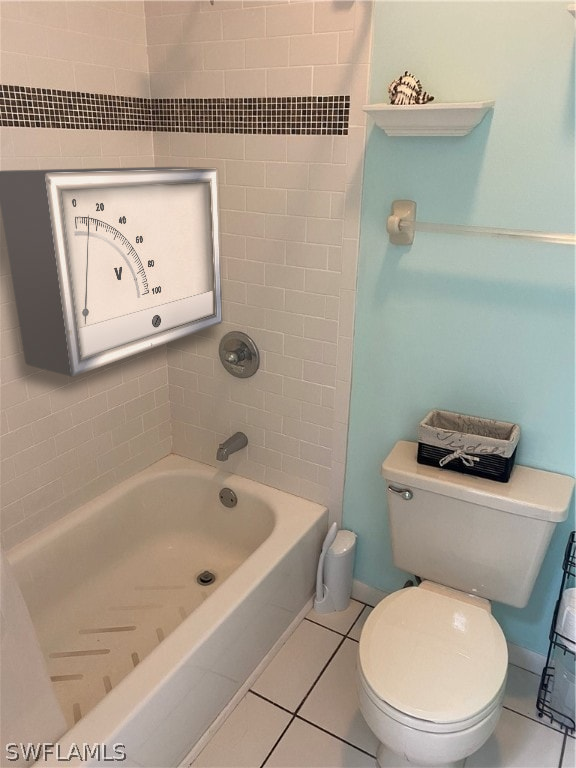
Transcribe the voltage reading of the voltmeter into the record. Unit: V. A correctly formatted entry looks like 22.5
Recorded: 10
